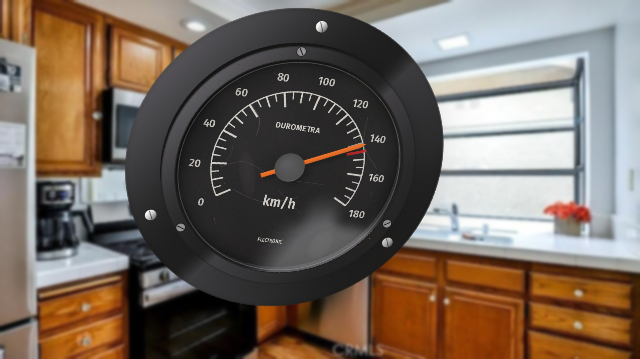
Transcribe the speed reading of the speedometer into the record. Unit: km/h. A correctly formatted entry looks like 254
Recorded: 140
